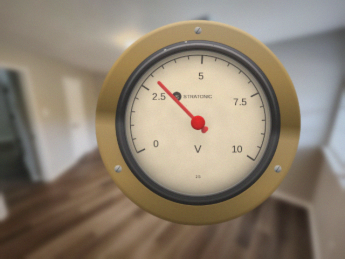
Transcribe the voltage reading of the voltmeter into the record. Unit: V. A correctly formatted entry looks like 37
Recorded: 3
